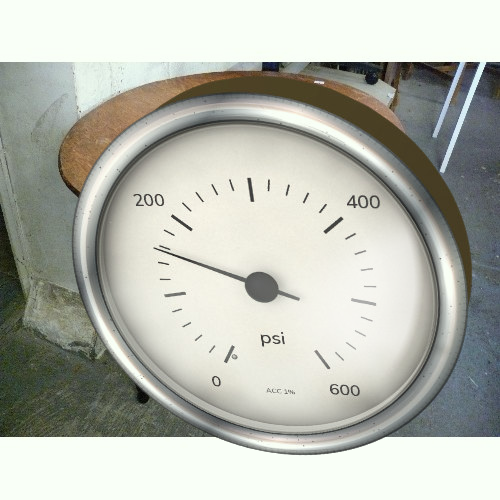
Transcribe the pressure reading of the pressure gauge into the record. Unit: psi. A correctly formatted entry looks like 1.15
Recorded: 160
